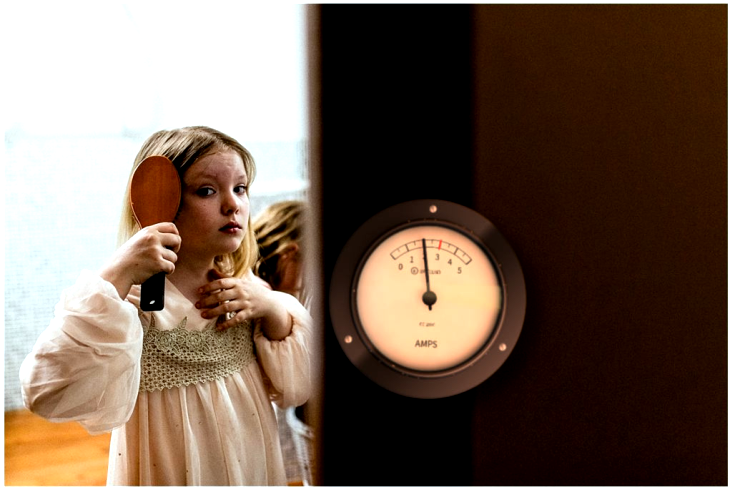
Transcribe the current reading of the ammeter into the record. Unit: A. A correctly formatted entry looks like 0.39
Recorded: 2
